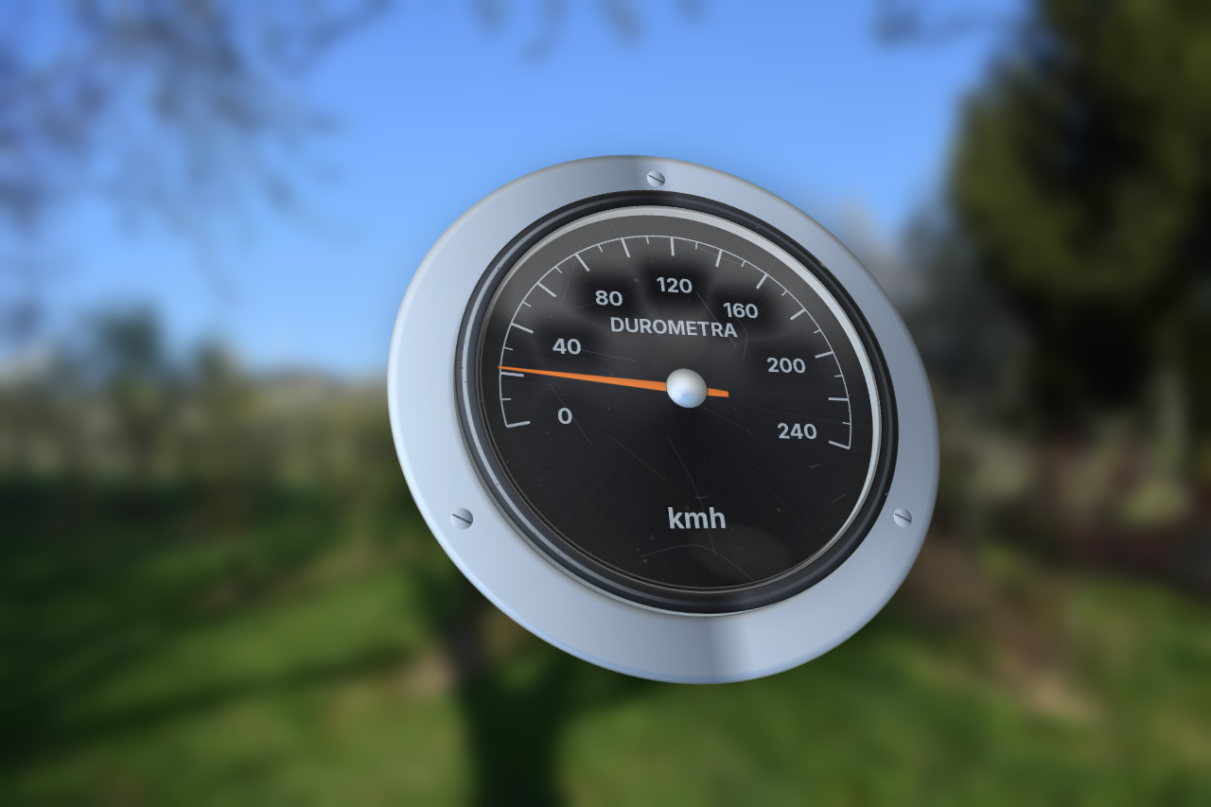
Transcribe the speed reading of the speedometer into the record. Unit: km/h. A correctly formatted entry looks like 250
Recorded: 20
